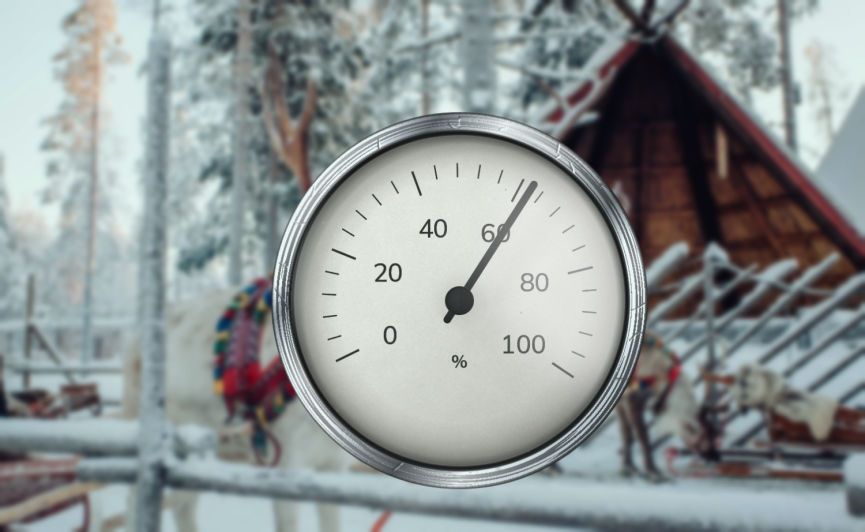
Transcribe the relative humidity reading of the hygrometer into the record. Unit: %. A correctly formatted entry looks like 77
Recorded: 62
